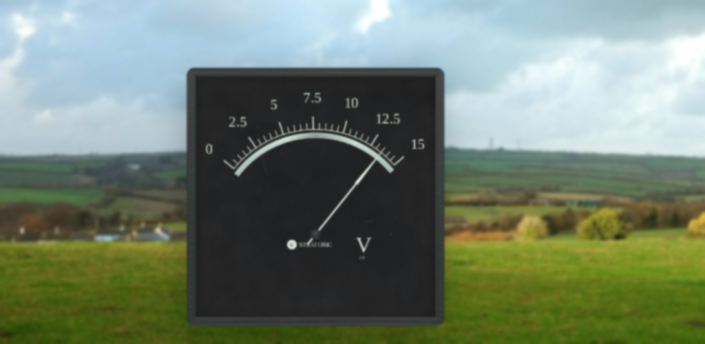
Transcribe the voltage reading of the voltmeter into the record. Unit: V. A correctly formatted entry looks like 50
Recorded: 13.5
